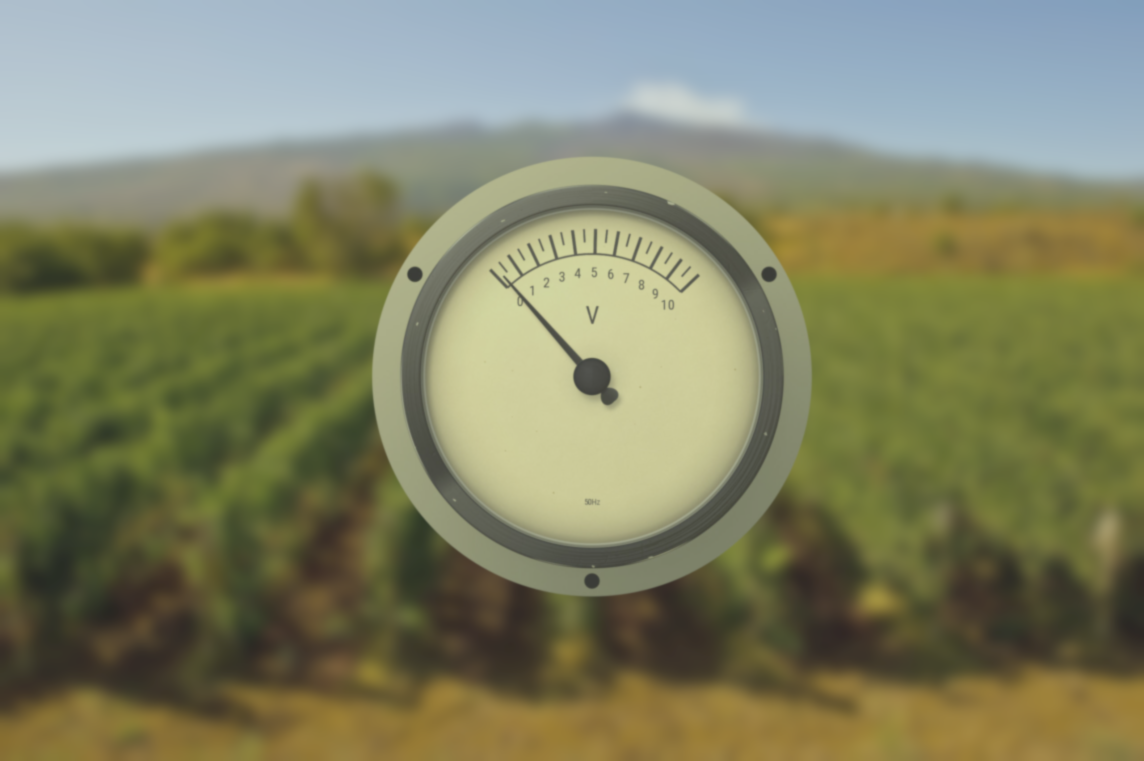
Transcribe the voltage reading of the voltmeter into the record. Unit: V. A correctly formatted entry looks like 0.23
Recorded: 0.25
